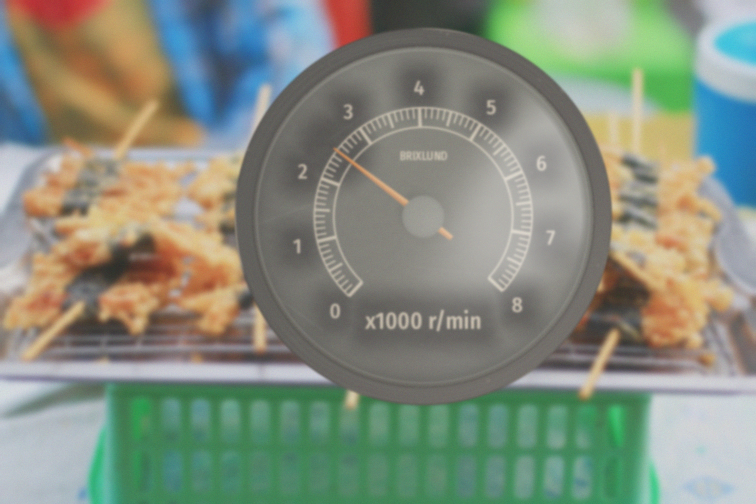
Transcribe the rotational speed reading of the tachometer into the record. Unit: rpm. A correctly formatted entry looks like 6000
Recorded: 2500
